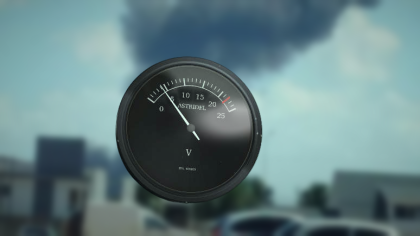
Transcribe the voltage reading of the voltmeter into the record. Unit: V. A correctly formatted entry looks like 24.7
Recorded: 4
